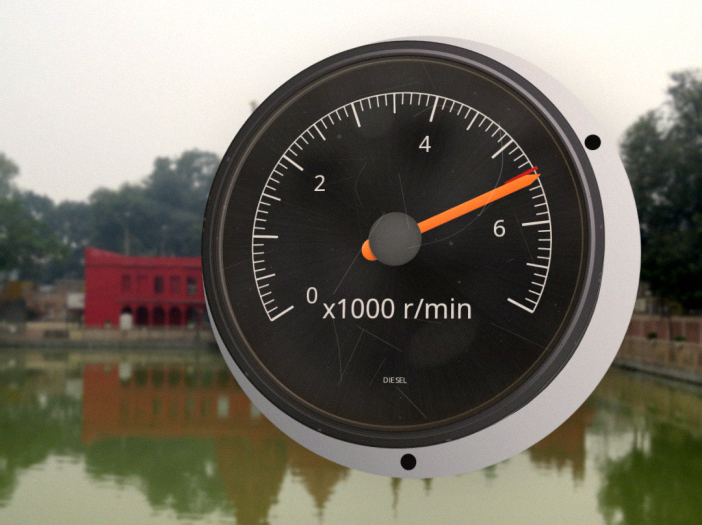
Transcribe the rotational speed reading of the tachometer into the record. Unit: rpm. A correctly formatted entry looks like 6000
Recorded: 5500
